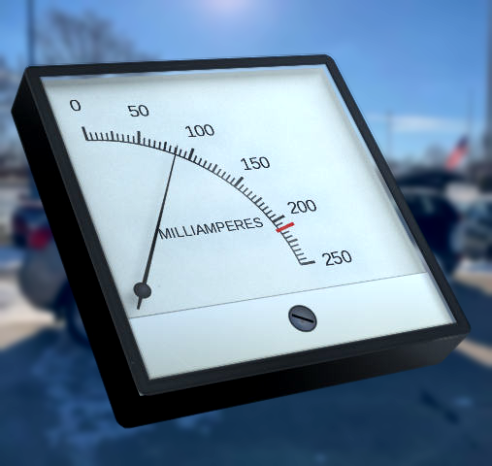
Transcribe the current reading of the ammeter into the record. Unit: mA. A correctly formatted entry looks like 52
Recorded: 85
